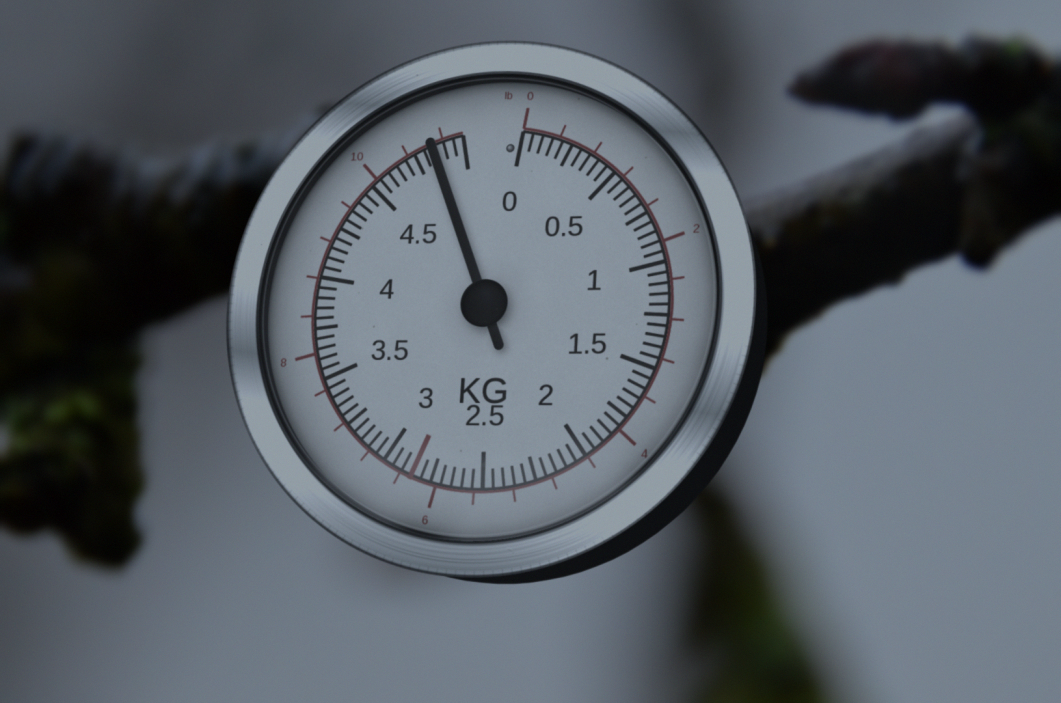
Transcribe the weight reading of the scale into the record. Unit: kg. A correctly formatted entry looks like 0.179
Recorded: 4.85
